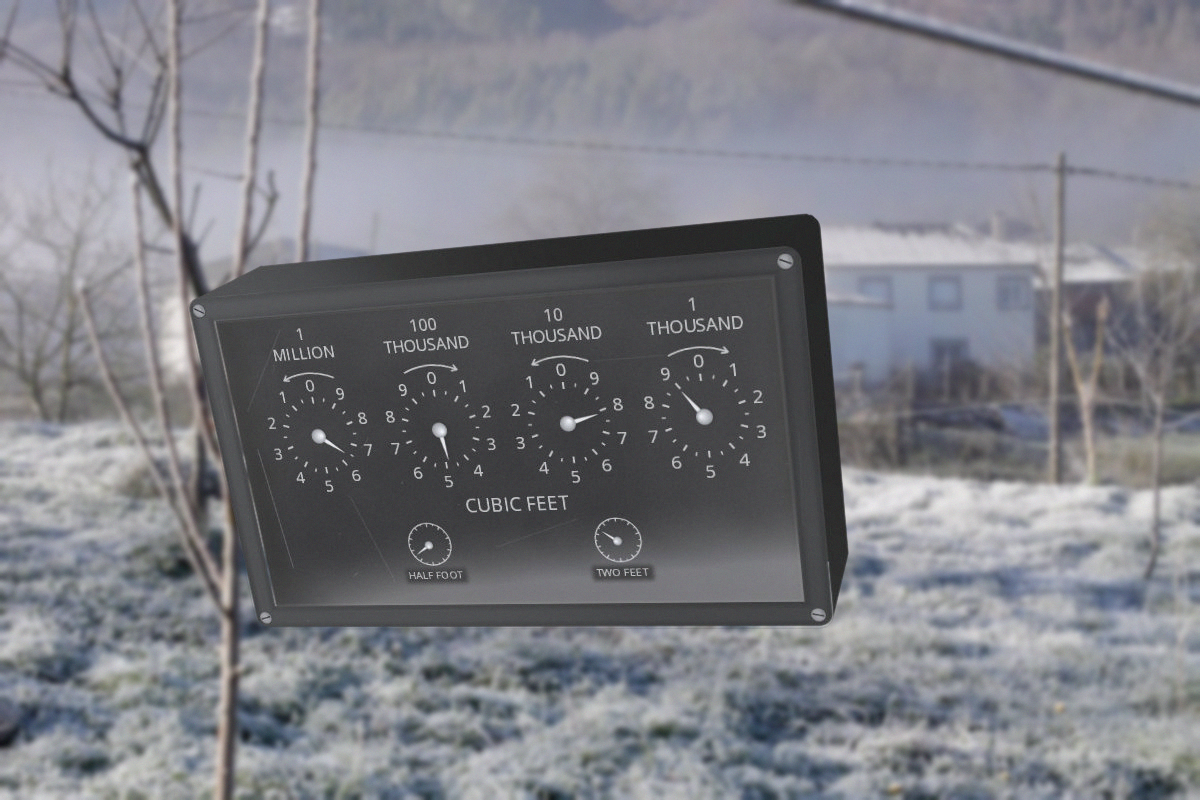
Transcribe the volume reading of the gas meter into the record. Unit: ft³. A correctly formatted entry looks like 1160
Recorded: 647900
